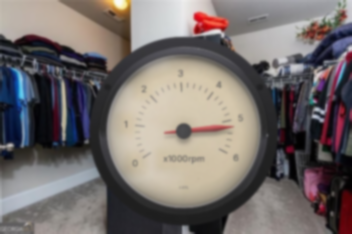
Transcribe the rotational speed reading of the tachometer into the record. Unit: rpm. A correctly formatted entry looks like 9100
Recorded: 5200
